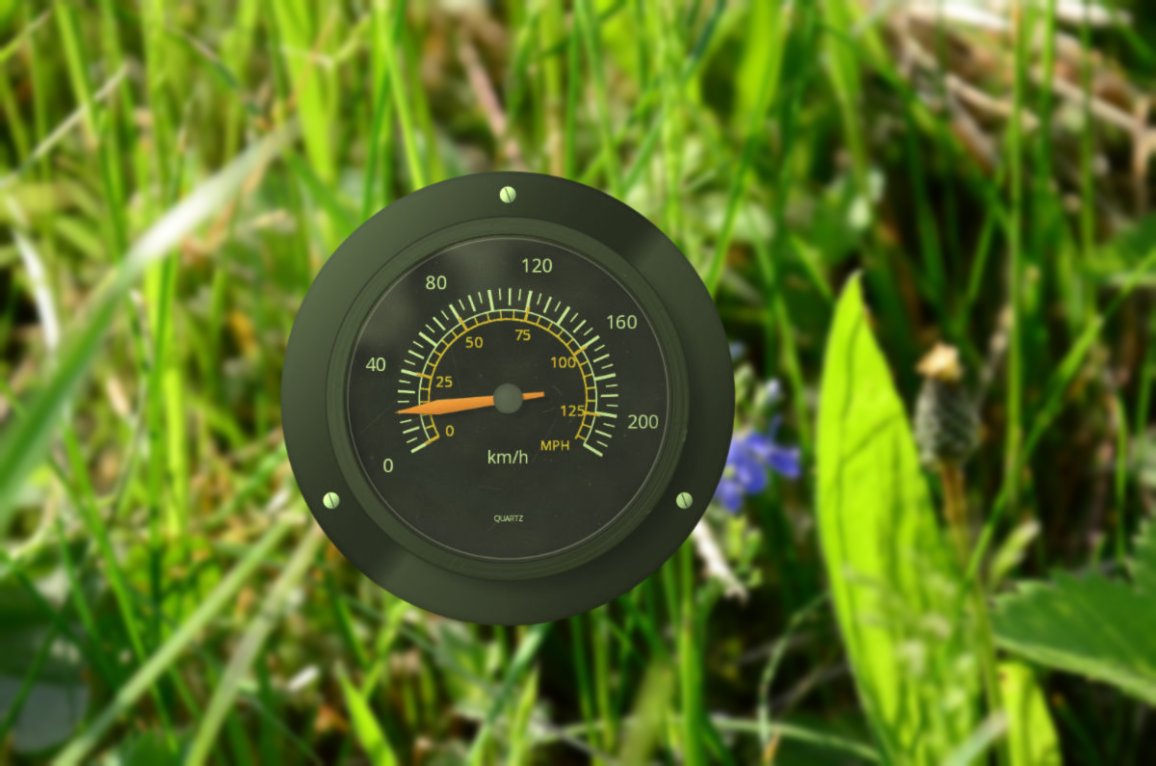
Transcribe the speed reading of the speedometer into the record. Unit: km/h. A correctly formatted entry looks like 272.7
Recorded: 20
